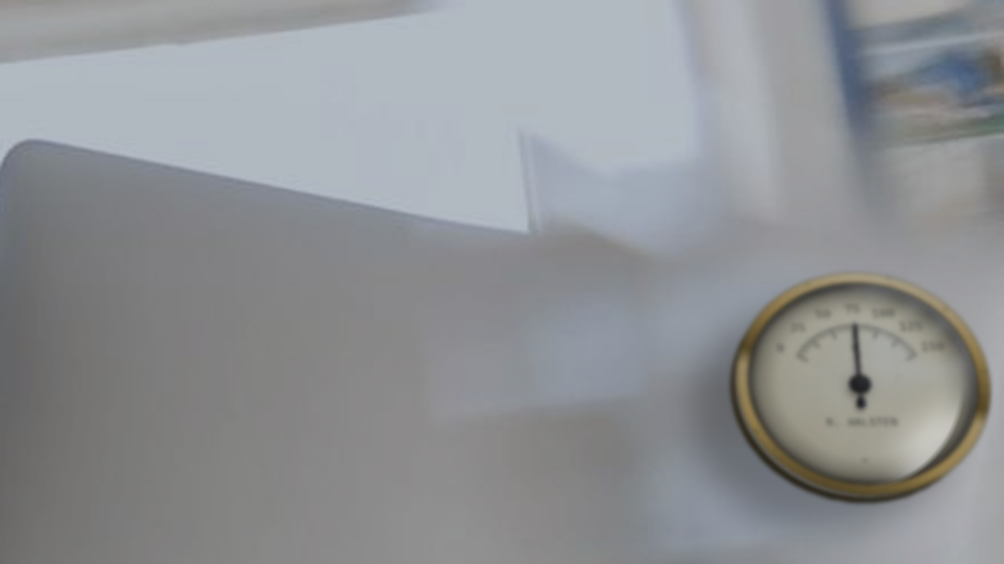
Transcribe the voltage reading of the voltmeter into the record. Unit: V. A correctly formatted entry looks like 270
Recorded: 75
